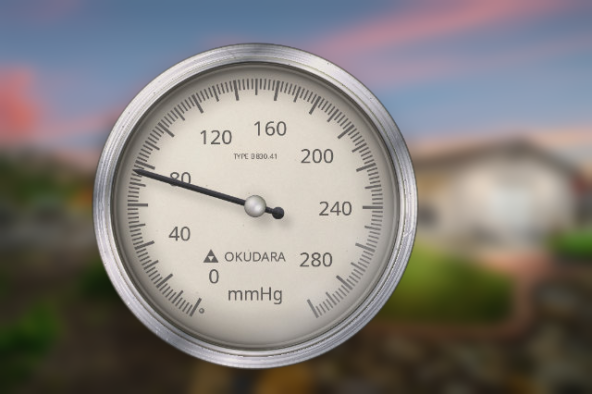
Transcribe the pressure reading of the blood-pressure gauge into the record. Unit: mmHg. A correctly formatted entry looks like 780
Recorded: 76
